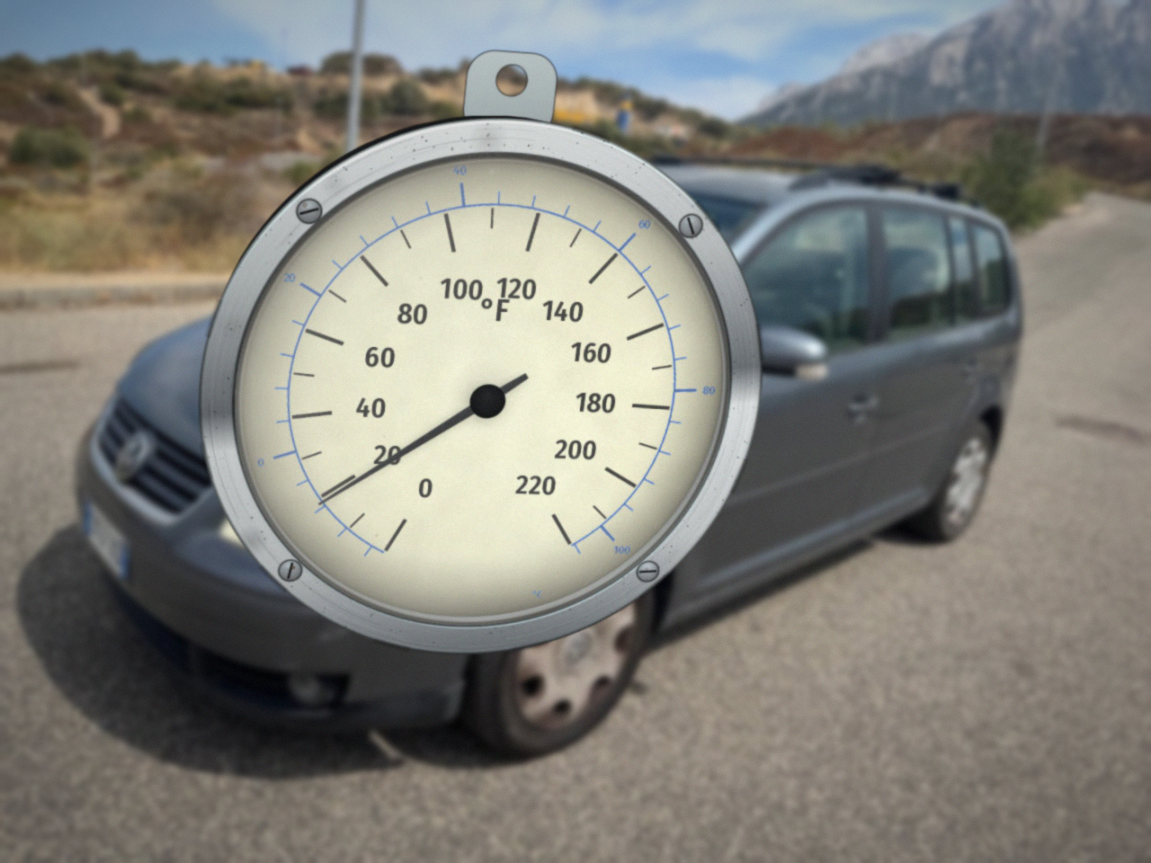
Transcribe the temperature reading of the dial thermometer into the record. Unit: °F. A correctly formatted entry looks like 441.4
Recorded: 20
